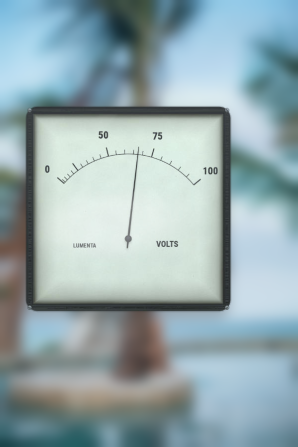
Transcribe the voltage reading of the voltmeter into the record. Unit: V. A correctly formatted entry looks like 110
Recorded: 67.5
